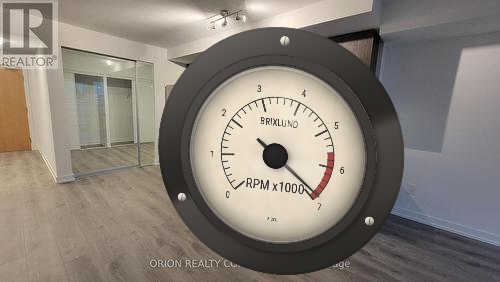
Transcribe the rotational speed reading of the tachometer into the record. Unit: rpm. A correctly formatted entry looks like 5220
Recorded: 6800
